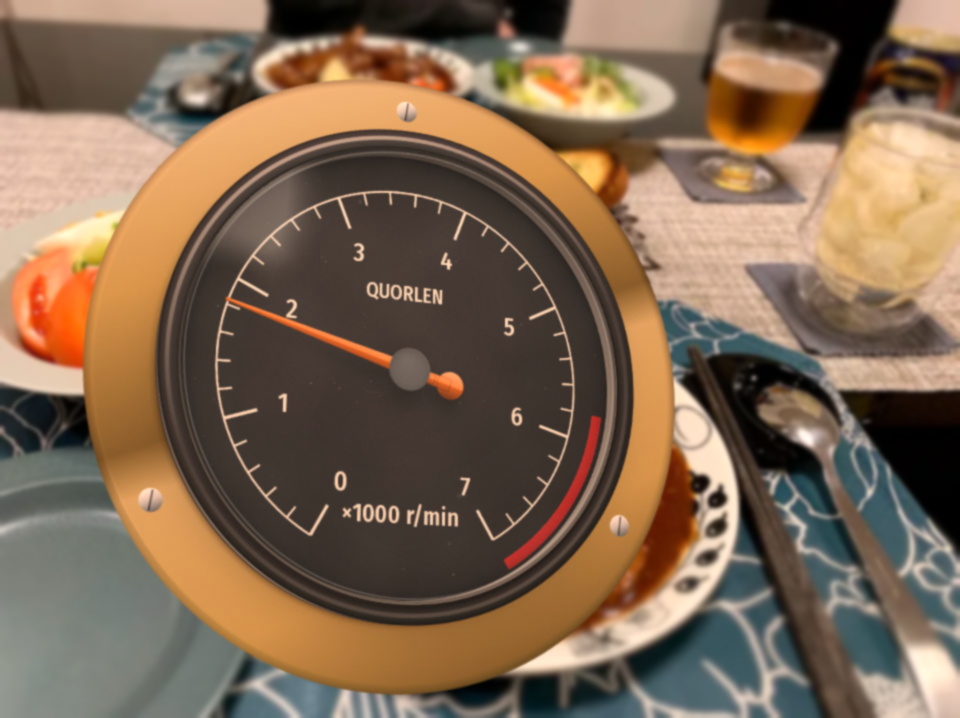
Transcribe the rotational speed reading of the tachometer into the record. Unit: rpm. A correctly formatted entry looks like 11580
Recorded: 1800
